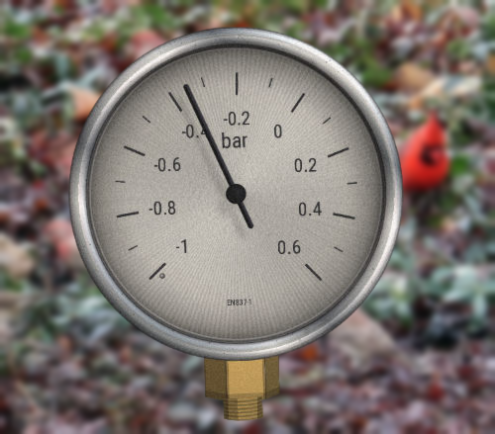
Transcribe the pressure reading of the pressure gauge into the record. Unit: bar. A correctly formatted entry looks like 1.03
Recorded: -0.35
